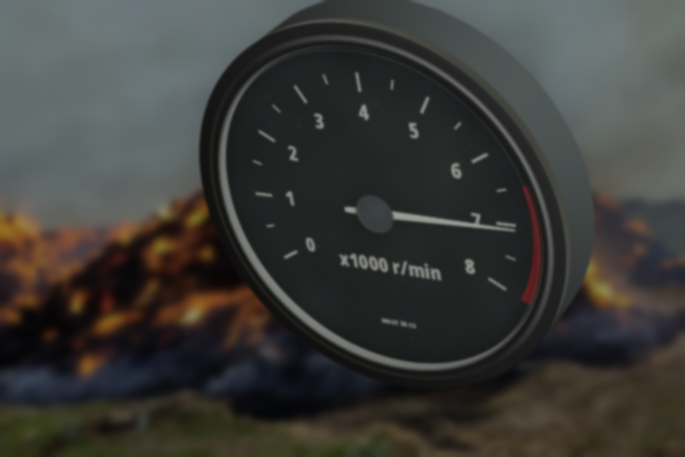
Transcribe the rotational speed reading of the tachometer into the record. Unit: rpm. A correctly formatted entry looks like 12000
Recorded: 7000
